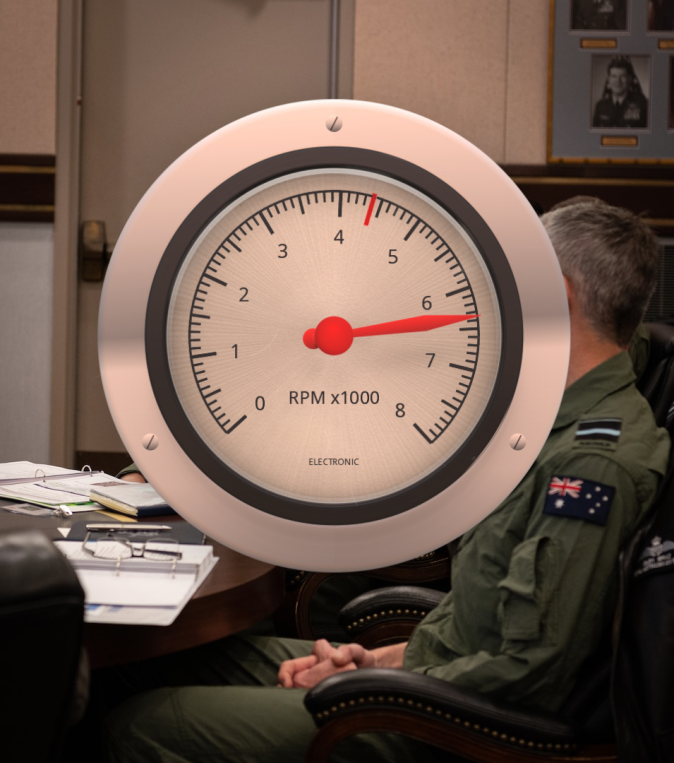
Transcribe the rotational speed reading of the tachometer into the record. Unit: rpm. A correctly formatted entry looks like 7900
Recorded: 6350
